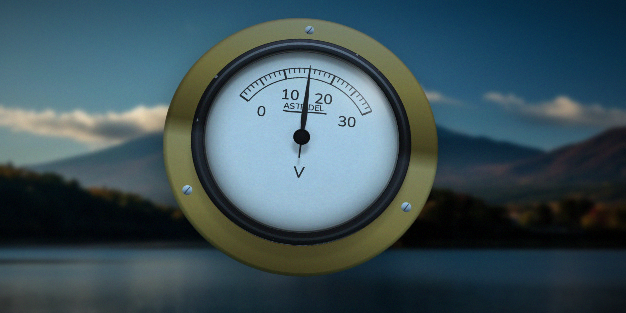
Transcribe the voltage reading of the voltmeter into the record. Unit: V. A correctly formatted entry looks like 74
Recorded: 15
